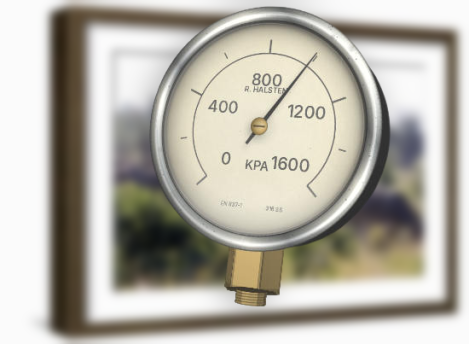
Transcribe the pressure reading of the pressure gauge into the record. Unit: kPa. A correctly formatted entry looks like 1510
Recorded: 1000
